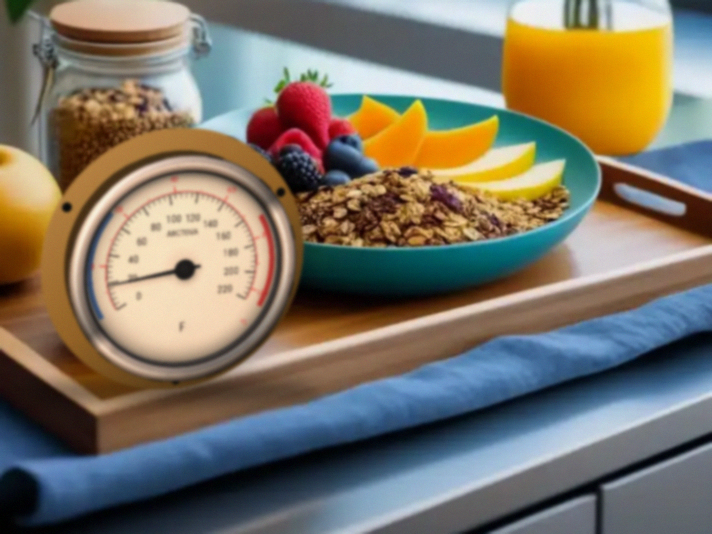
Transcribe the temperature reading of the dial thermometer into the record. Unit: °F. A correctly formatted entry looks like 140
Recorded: 20
